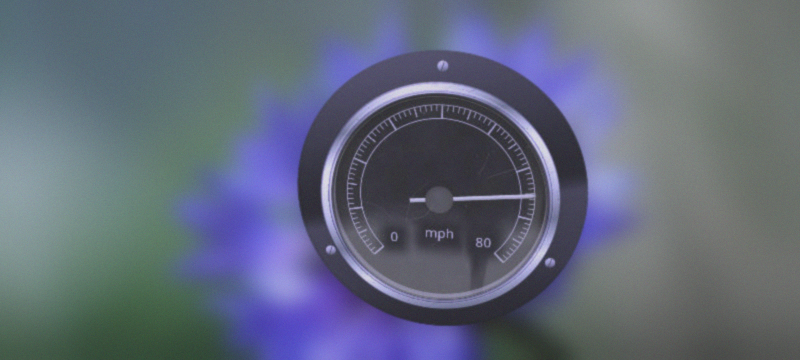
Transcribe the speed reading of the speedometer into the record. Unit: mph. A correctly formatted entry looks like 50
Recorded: 65
